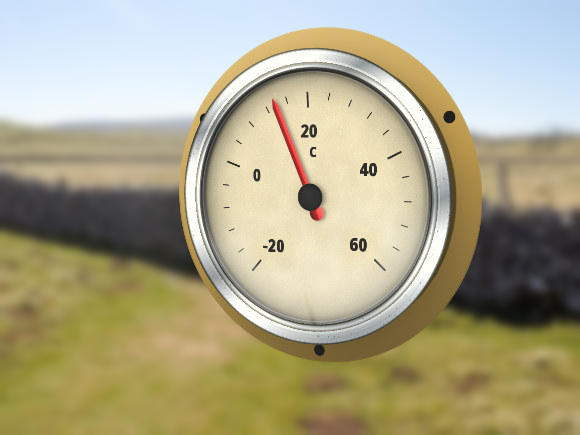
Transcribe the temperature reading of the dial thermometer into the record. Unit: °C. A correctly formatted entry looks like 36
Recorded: 14
